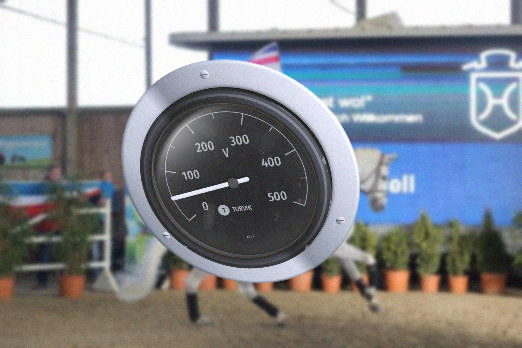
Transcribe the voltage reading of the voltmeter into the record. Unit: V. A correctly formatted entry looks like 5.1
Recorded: 50
